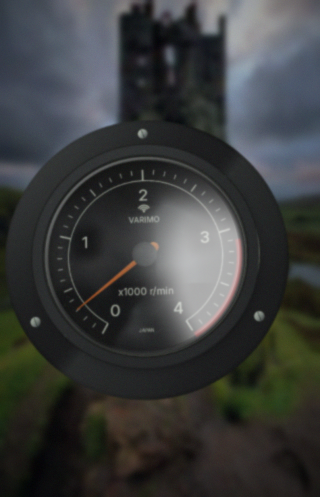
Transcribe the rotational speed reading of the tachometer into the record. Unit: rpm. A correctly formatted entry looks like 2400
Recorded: 300
